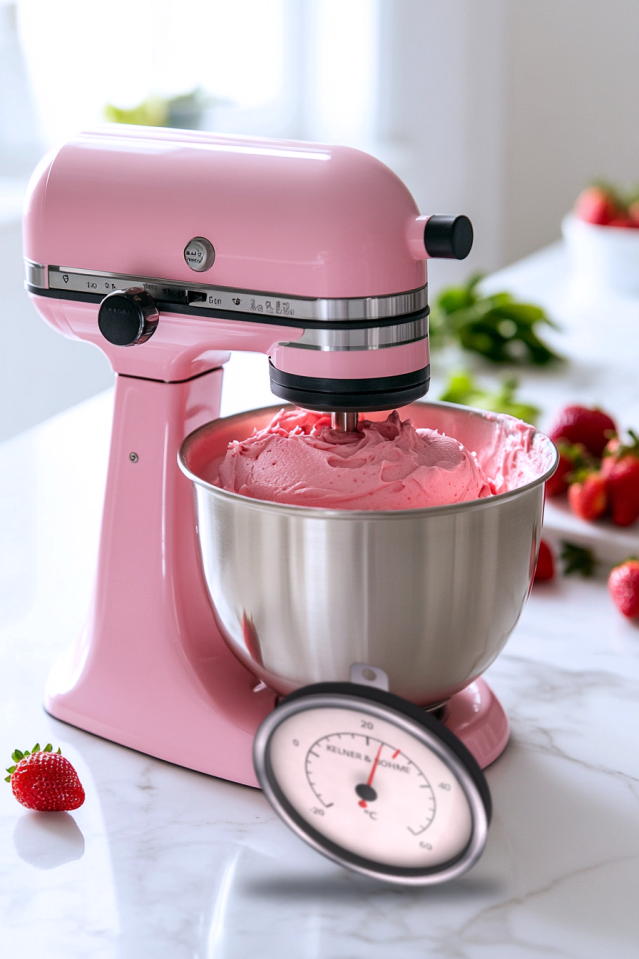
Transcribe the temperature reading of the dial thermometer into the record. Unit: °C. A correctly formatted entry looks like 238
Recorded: 24
